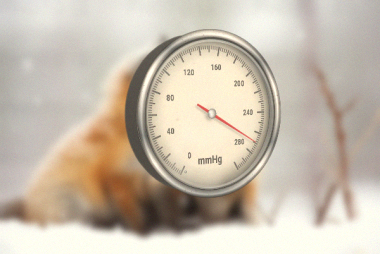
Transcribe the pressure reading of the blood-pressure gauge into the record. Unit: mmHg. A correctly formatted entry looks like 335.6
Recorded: 270
